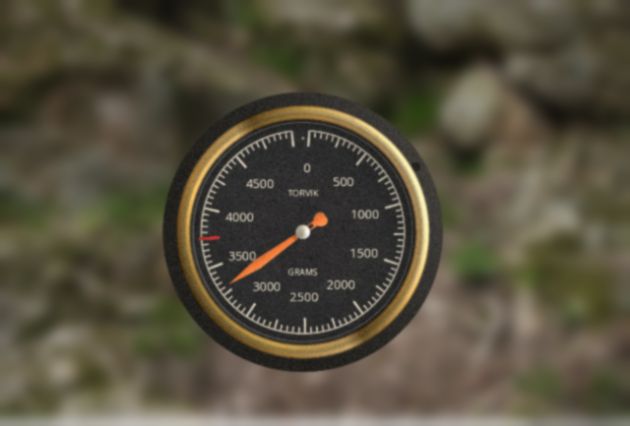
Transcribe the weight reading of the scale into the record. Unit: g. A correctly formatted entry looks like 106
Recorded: 3300
